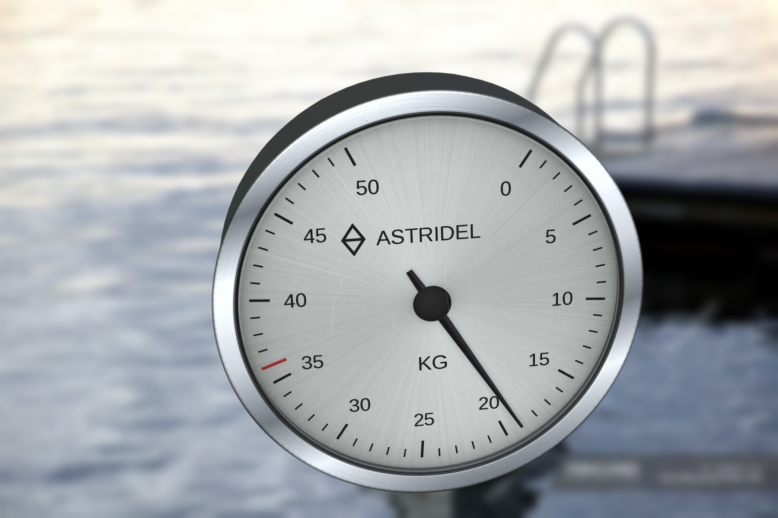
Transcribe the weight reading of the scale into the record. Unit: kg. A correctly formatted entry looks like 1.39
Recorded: 19
